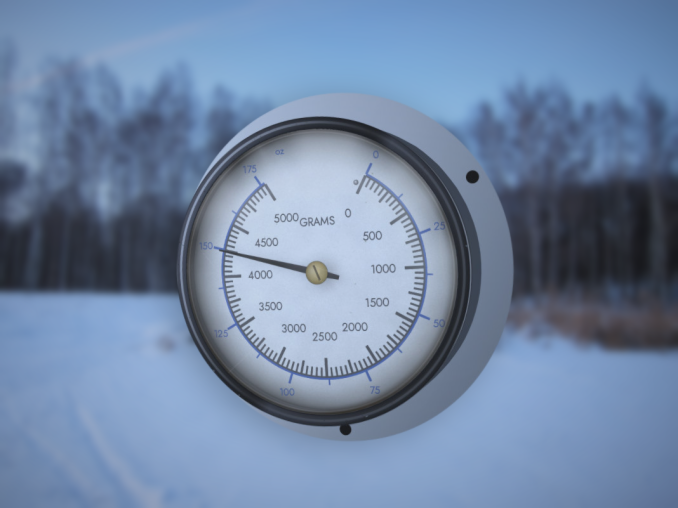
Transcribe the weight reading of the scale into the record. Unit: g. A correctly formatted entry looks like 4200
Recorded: 4250
